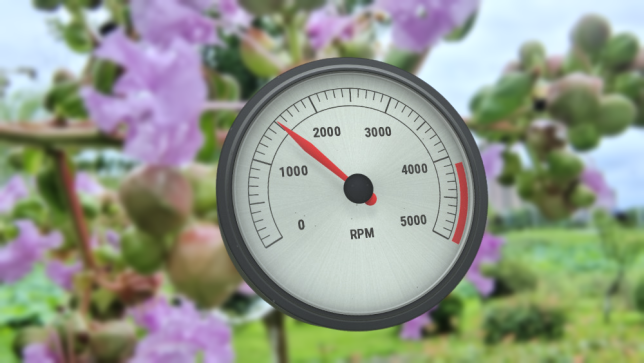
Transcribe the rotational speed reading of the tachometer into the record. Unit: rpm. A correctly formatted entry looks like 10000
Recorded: 1500
